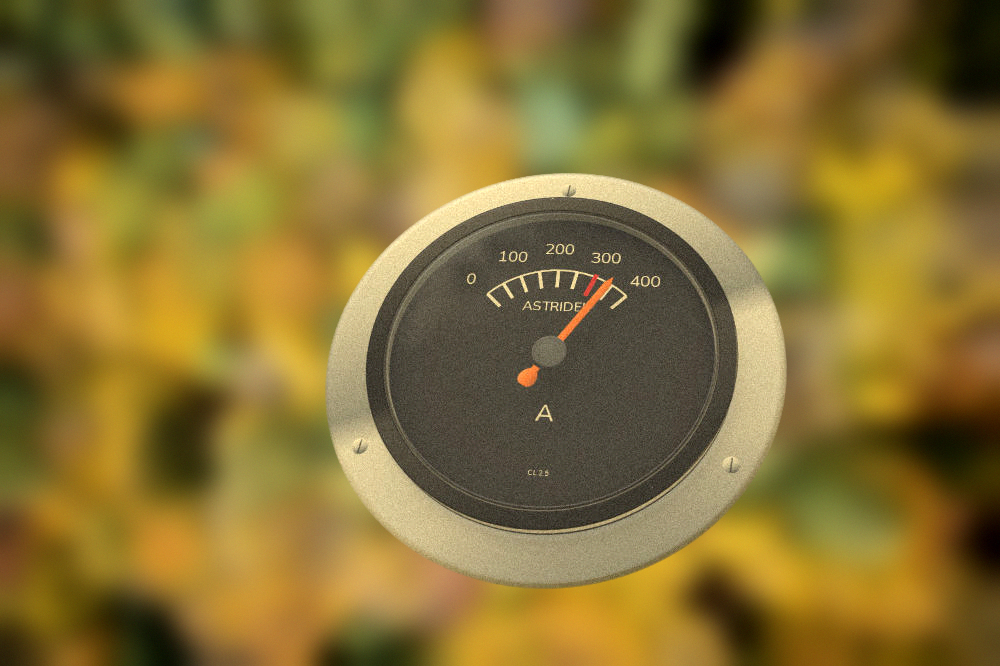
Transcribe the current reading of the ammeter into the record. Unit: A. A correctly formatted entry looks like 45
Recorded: 350
